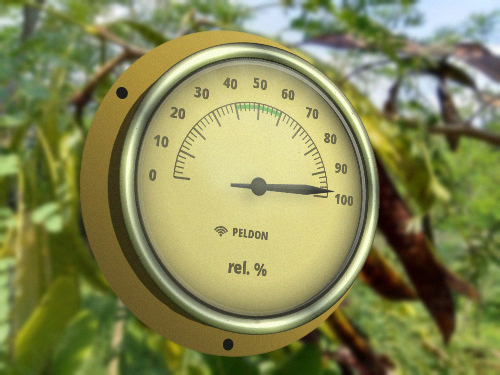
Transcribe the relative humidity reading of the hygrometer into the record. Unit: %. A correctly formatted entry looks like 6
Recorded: 98
